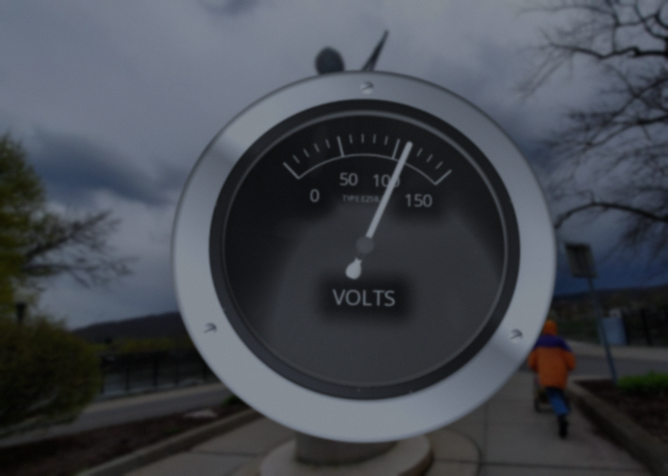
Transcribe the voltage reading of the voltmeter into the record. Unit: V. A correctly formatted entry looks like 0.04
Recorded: 110
